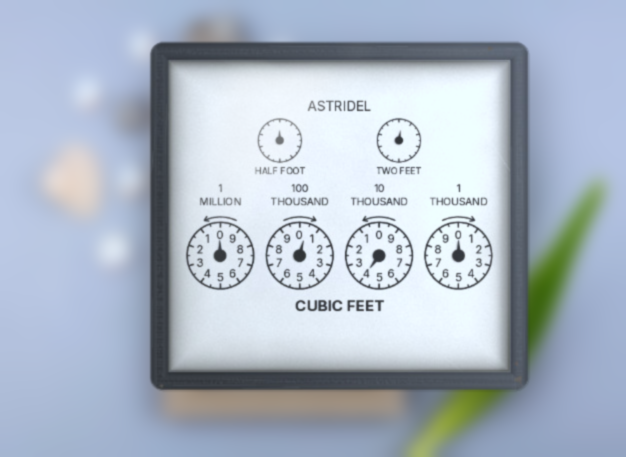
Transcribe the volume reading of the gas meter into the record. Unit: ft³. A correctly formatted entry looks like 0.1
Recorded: 4000
